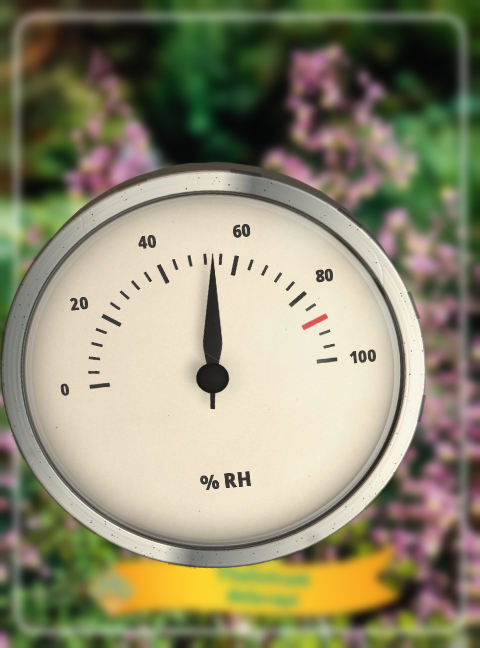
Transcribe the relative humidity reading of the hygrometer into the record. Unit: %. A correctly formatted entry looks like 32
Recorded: 54
